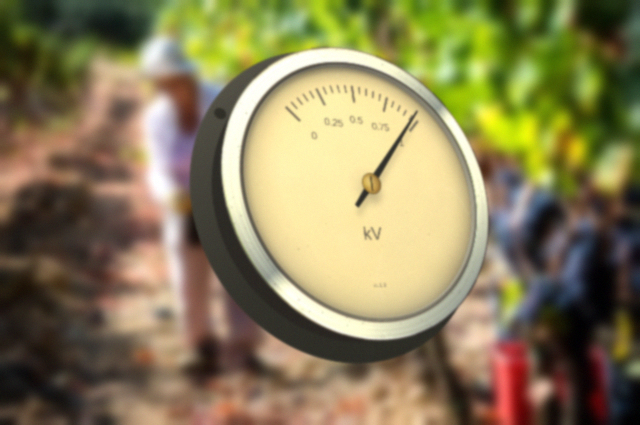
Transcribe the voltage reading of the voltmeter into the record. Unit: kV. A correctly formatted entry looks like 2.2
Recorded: 0.95
